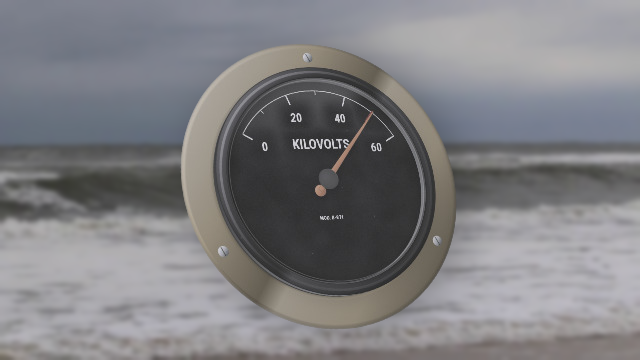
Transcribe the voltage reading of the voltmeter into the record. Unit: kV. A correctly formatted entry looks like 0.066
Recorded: 50
